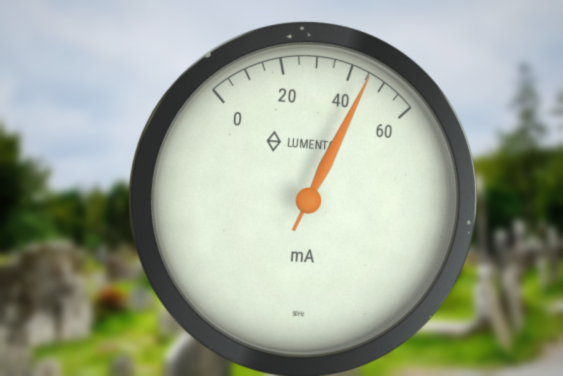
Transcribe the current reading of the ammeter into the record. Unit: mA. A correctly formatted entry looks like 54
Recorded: 45
